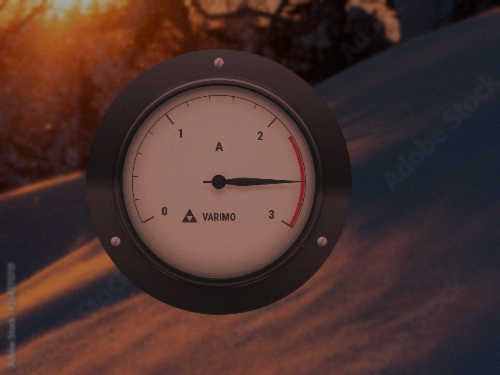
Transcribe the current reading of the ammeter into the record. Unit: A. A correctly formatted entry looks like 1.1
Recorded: 2.6
